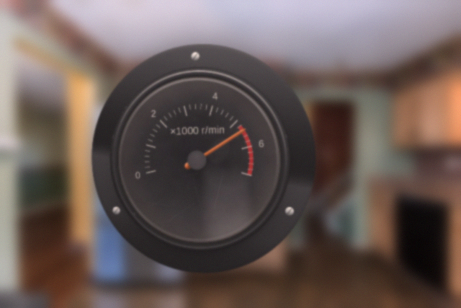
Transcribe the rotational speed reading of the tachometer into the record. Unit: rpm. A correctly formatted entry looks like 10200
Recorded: 5400
